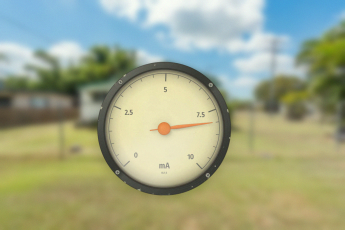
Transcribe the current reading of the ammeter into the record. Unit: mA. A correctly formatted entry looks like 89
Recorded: 8
